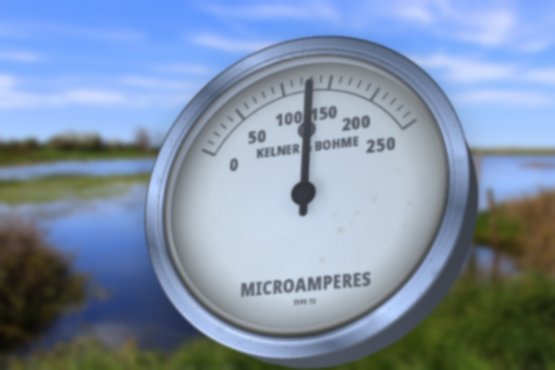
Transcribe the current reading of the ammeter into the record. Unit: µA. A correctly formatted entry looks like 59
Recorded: 130
